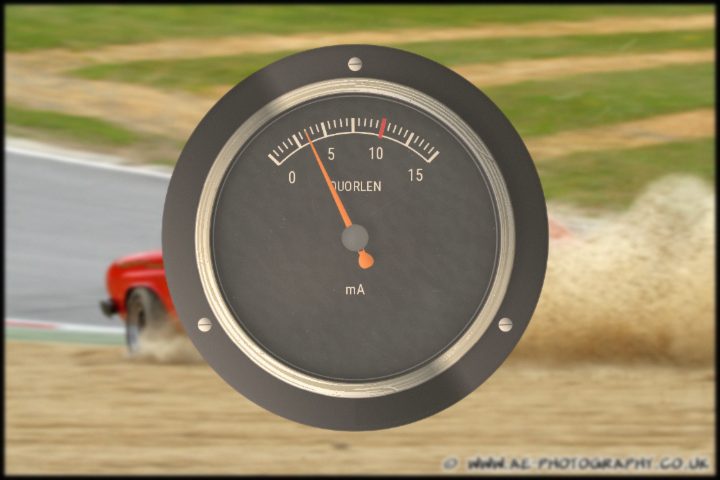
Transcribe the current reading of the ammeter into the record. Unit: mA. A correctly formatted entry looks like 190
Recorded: 3.5
